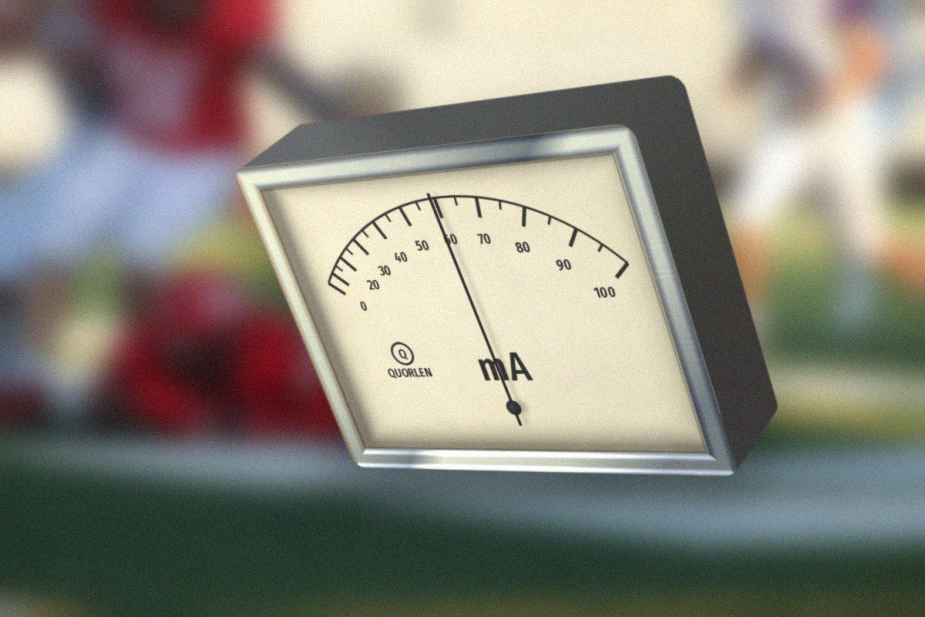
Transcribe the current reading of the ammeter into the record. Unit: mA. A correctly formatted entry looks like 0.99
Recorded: 60
